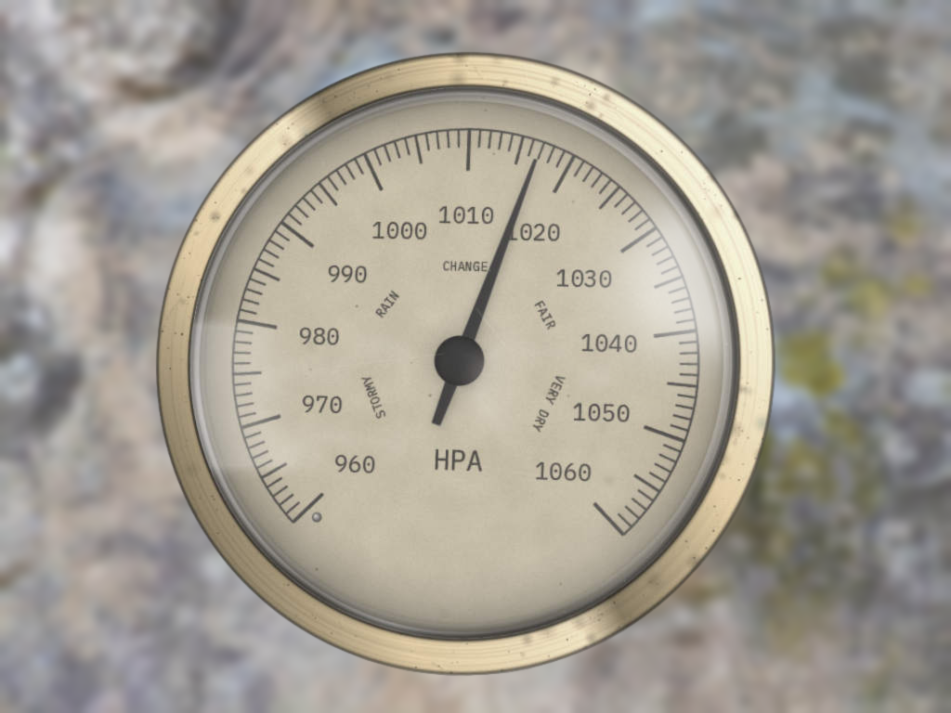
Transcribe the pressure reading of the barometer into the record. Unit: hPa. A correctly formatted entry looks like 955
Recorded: 1017
